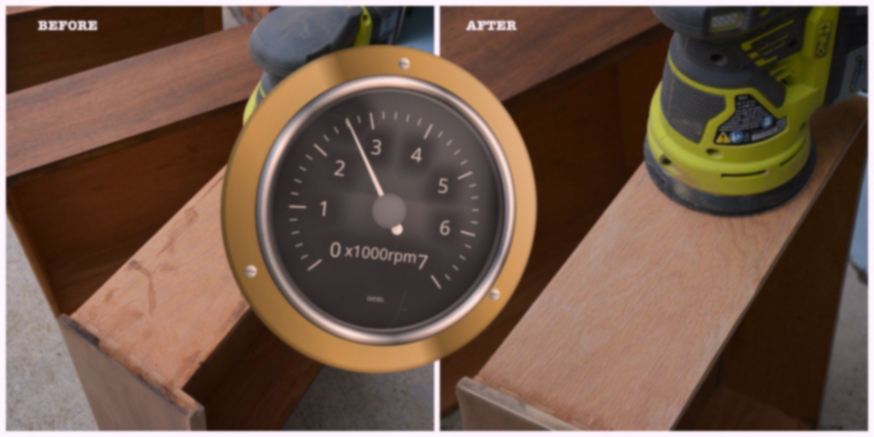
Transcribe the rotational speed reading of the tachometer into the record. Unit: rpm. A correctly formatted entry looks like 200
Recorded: 2600
